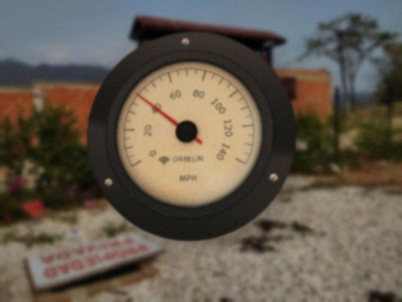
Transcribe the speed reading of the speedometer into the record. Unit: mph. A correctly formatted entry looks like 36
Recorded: 40
